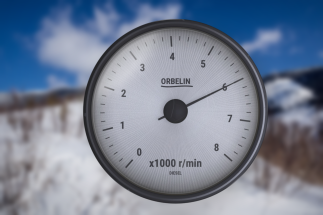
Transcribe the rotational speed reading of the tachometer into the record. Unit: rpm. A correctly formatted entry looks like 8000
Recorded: 6000
